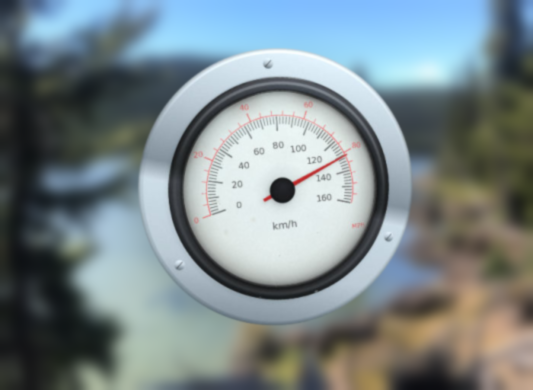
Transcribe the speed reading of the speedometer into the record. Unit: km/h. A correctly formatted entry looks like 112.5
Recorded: 130
